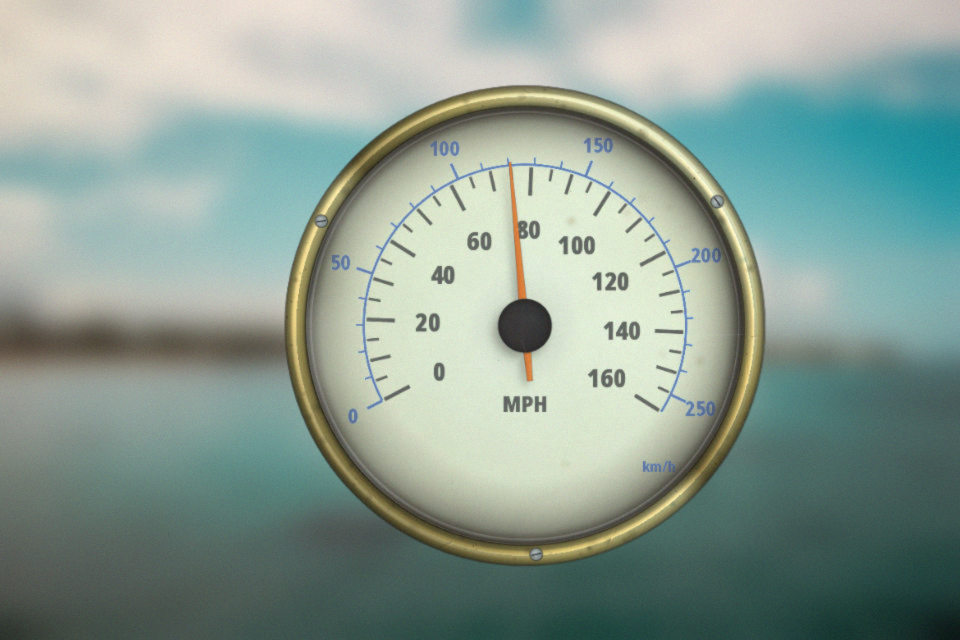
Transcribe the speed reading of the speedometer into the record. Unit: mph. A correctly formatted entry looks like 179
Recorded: 75
